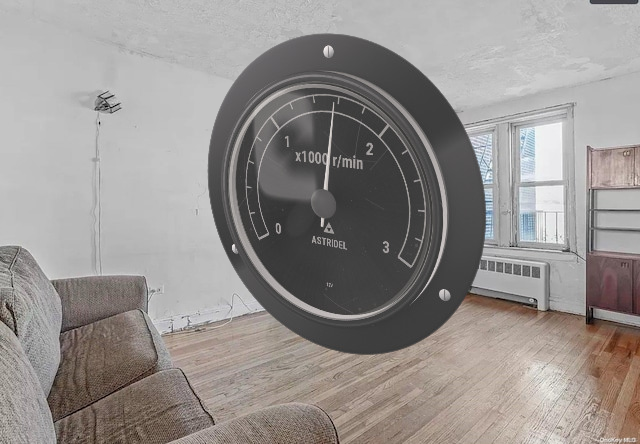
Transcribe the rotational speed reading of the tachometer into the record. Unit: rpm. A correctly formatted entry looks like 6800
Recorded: 1600
